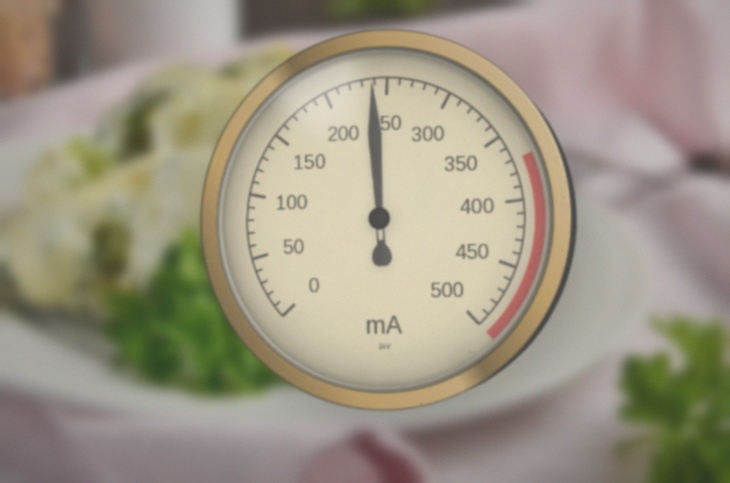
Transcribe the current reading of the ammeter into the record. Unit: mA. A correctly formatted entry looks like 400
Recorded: 240
